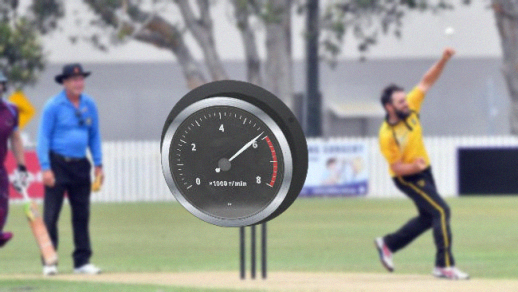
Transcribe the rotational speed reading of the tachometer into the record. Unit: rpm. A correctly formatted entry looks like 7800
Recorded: 5800
